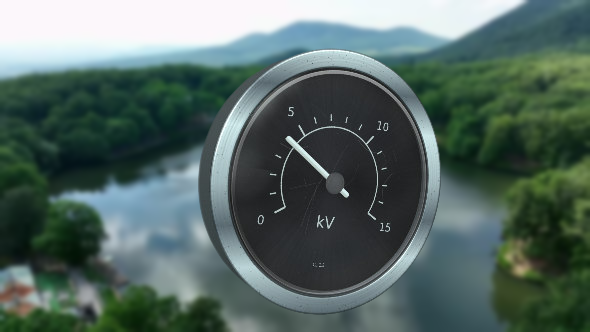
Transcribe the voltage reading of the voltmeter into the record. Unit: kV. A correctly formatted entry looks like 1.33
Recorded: 4
